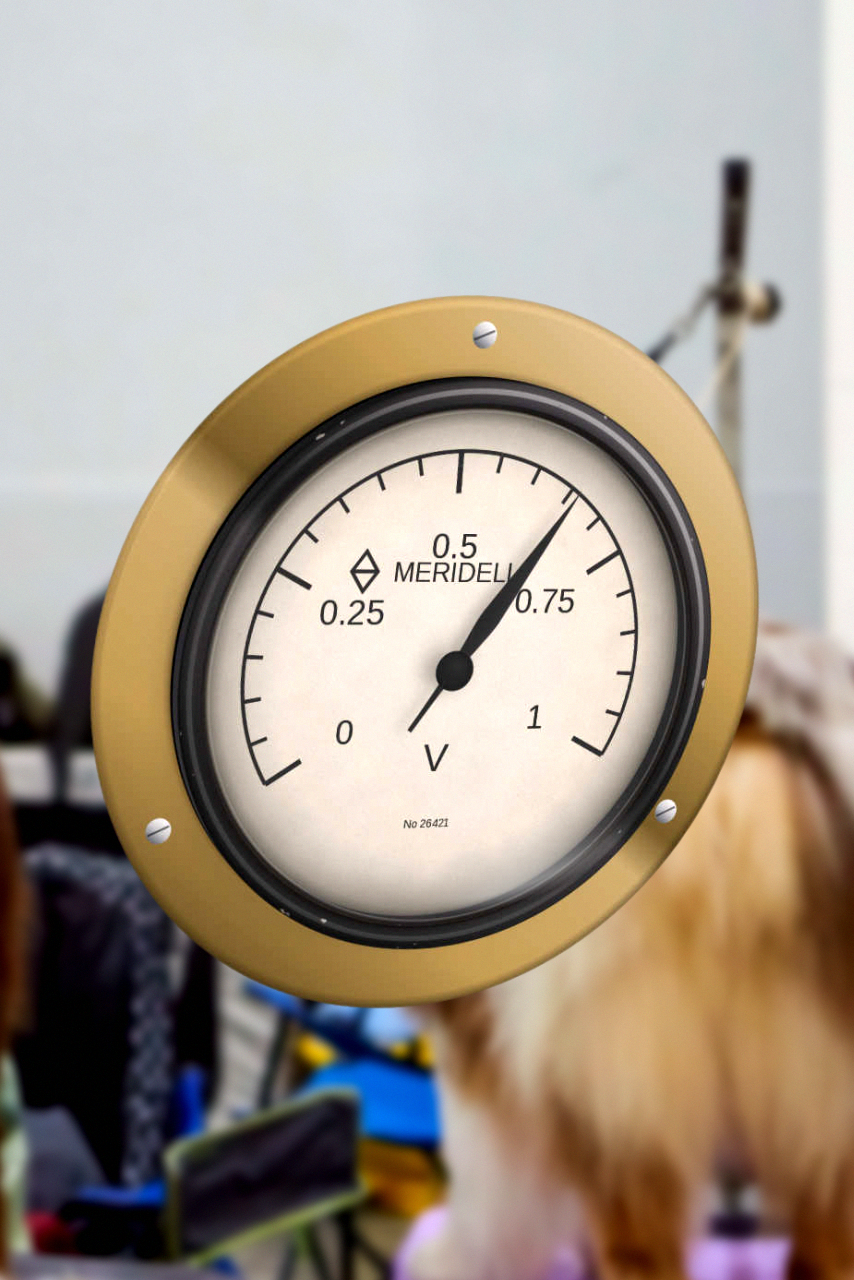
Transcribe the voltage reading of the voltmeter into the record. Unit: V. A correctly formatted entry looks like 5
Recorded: 0.65
